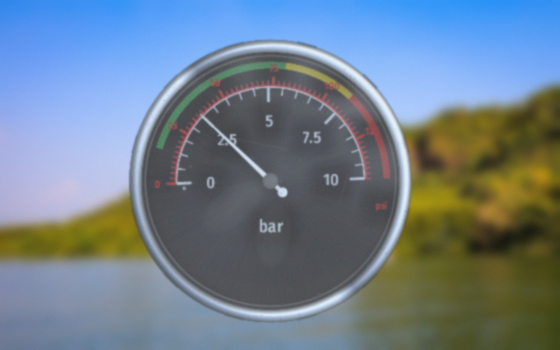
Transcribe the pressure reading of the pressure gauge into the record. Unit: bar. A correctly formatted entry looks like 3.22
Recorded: 2.5
